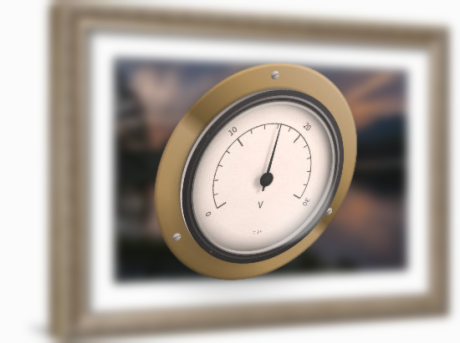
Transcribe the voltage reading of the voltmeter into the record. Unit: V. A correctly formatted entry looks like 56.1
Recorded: 16
